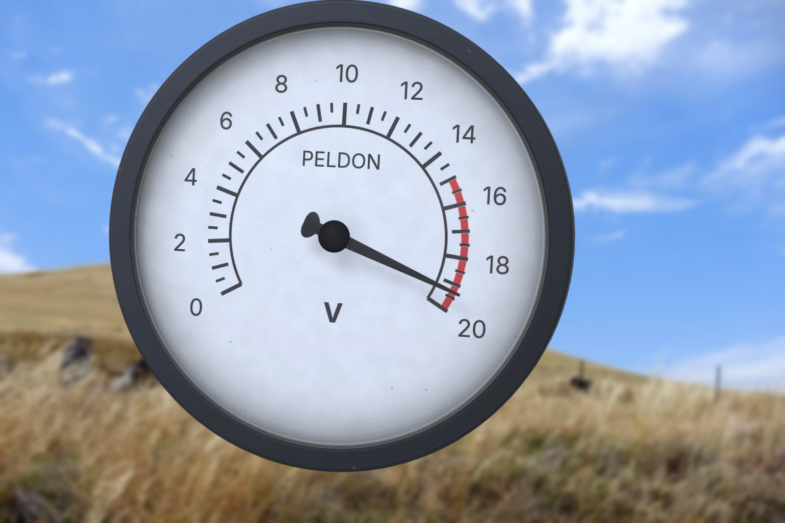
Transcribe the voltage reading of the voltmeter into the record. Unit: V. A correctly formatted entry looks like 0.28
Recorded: 19.25
